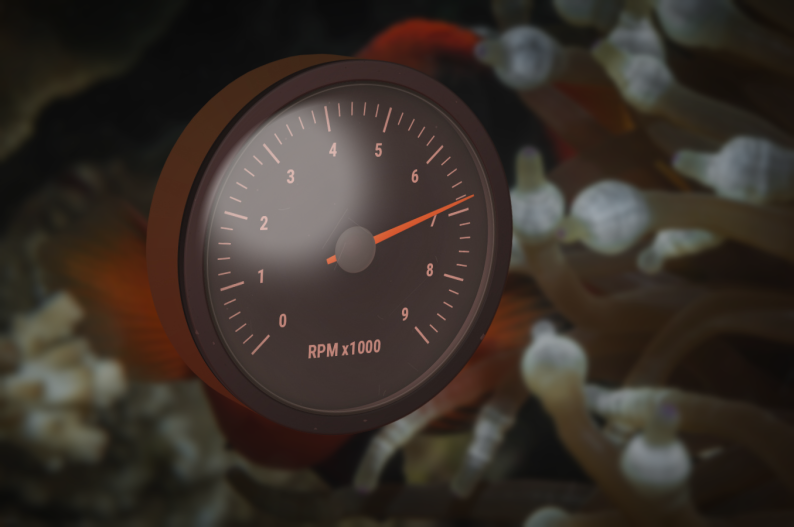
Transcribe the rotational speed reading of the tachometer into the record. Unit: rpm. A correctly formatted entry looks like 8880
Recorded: 6800
